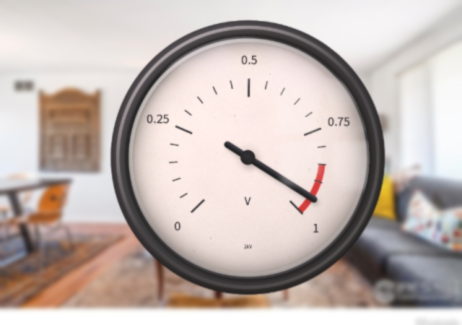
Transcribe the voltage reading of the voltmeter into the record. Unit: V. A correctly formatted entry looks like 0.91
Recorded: 0.95
